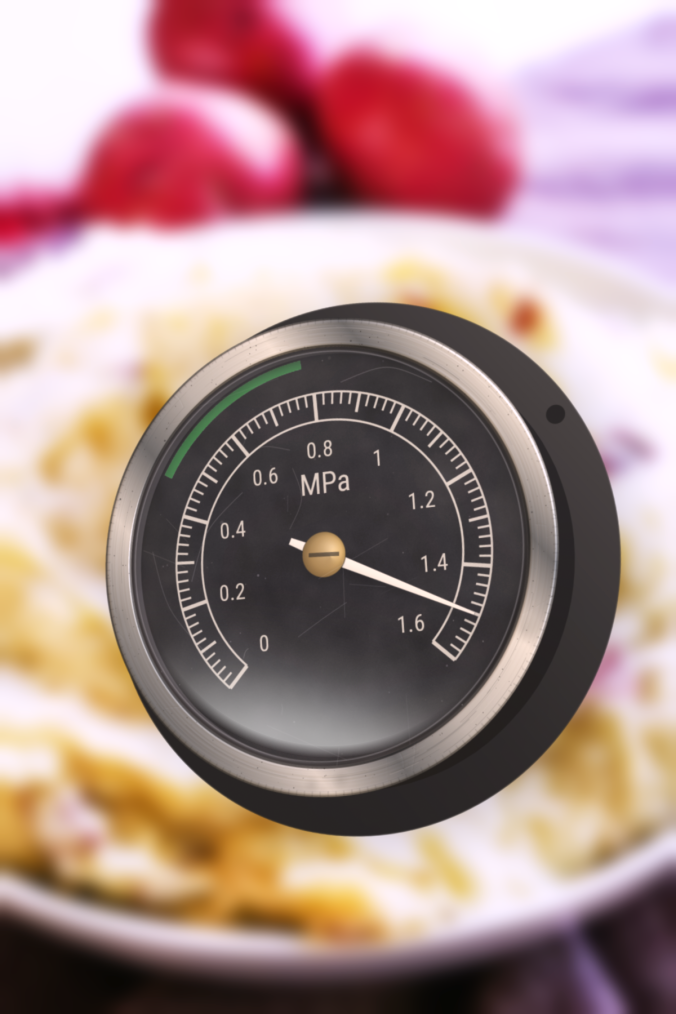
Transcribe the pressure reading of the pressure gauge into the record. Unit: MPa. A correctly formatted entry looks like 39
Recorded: 1.5
